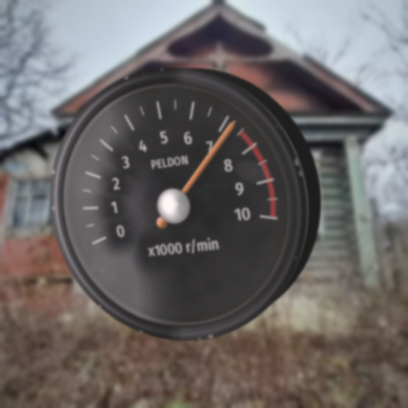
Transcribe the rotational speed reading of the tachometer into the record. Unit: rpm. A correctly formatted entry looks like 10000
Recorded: 7250
